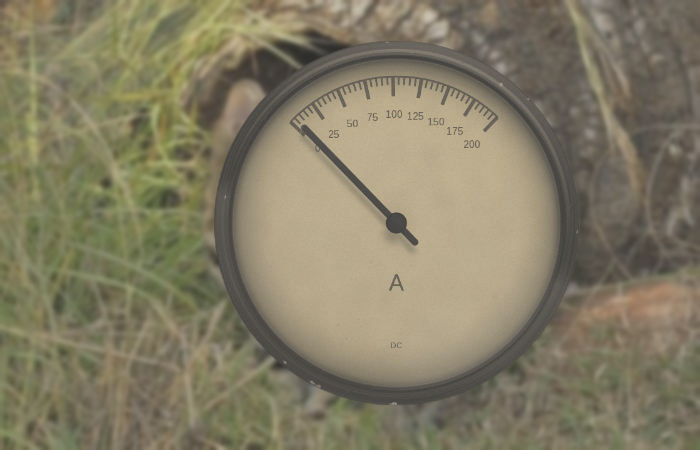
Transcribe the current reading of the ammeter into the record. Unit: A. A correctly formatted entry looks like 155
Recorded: 5
